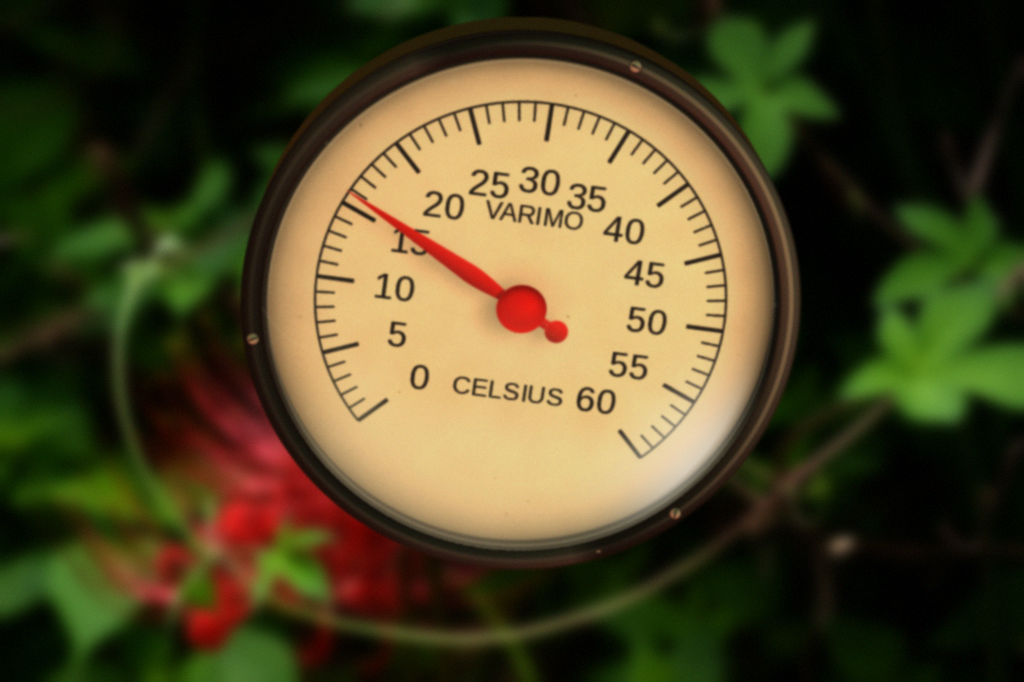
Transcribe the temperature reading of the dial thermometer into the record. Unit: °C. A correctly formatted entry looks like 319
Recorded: 16
